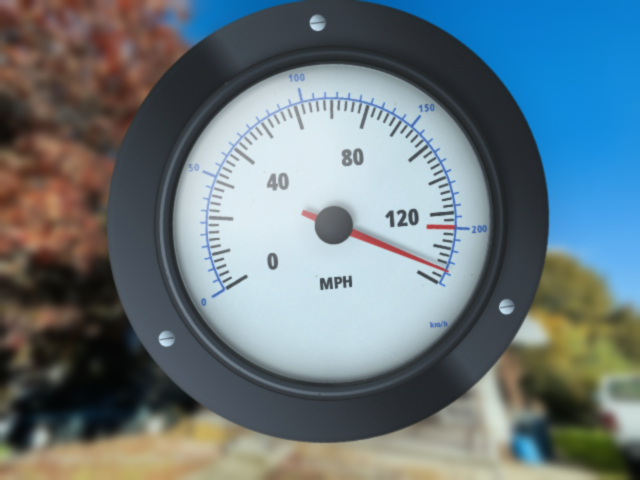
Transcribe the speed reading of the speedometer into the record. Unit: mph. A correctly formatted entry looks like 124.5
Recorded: 136
